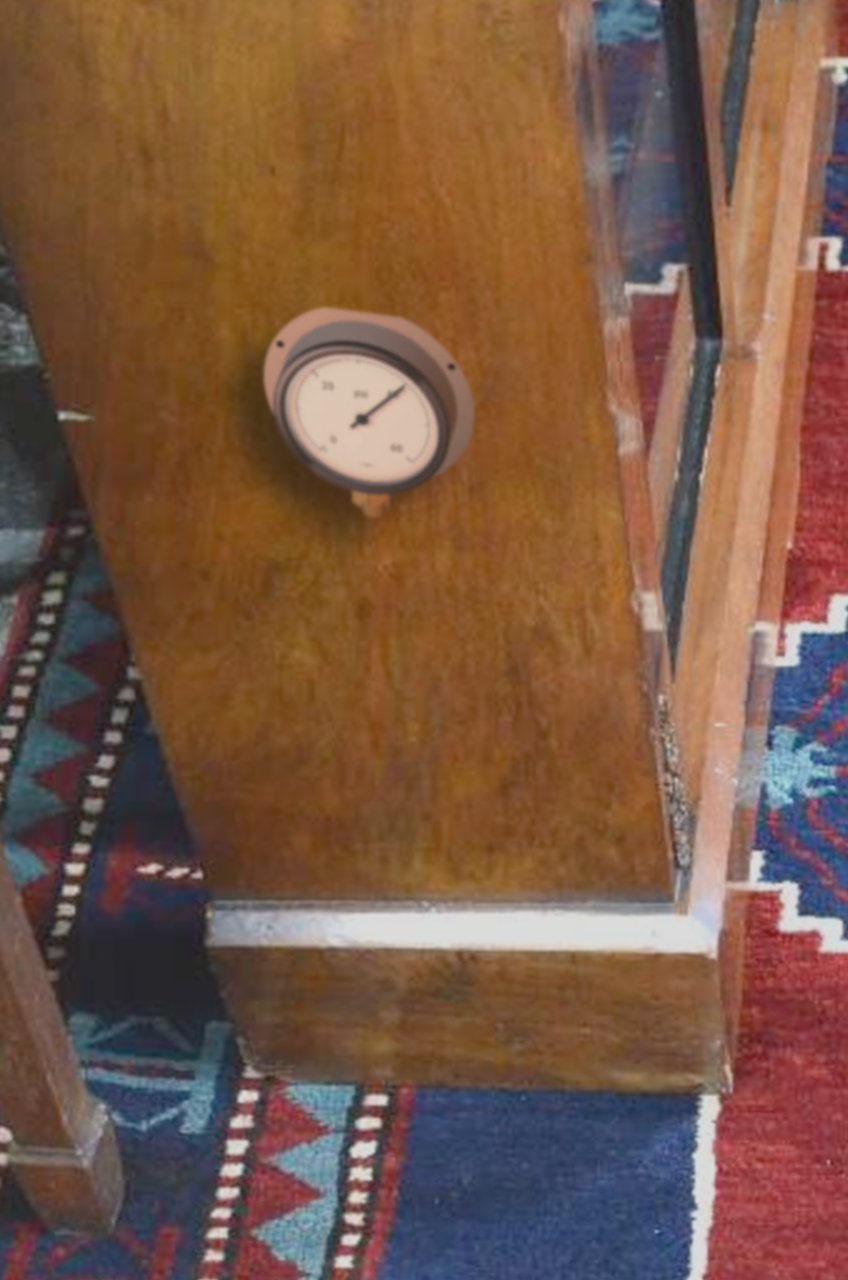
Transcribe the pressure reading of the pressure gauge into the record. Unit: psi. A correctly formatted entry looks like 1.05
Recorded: 40
